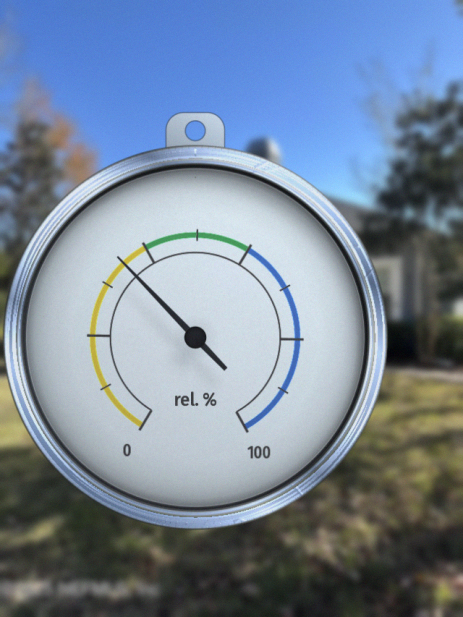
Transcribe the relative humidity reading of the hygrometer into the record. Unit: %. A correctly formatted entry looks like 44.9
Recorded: 35
